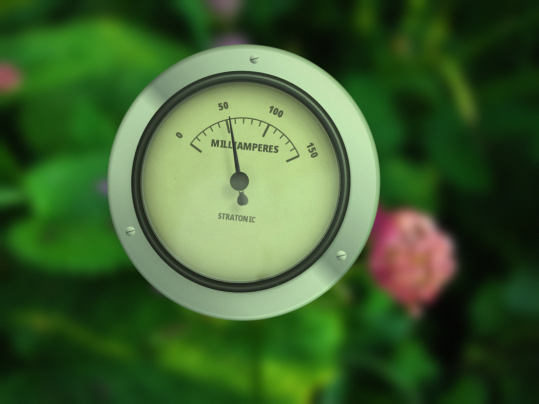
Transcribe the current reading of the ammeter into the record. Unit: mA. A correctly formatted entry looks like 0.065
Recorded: 55
